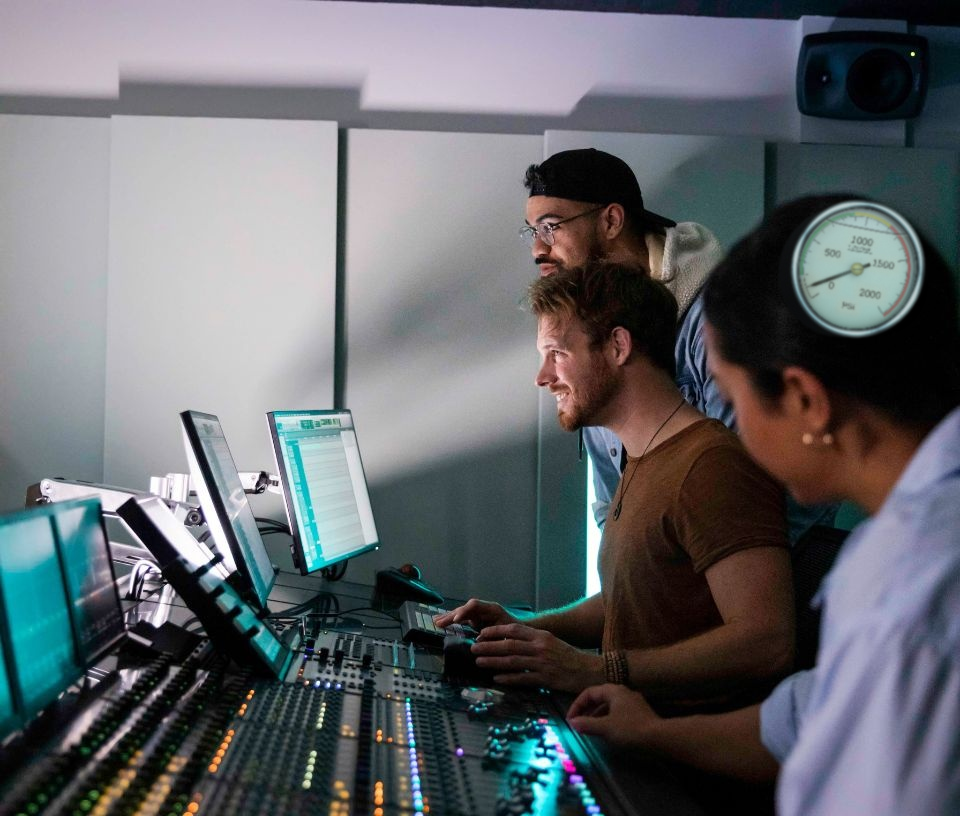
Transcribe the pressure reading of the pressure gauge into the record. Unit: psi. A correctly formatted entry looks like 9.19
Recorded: 100
